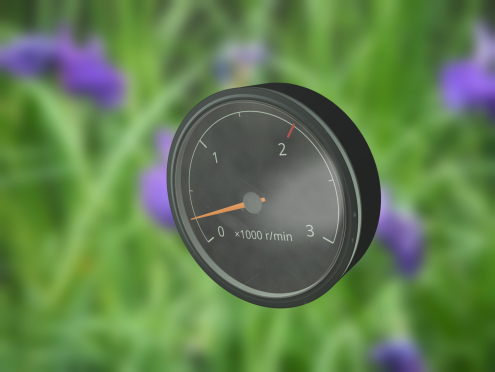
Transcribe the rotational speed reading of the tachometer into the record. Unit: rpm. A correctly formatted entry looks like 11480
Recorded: 250
